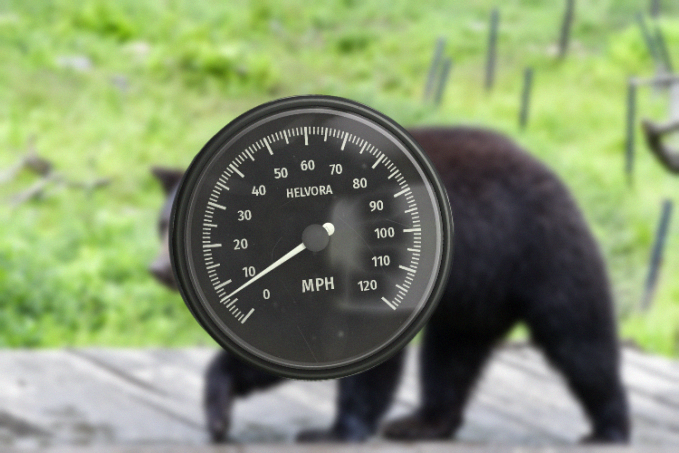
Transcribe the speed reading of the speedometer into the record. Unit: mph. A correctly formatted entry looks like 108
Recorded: 7
